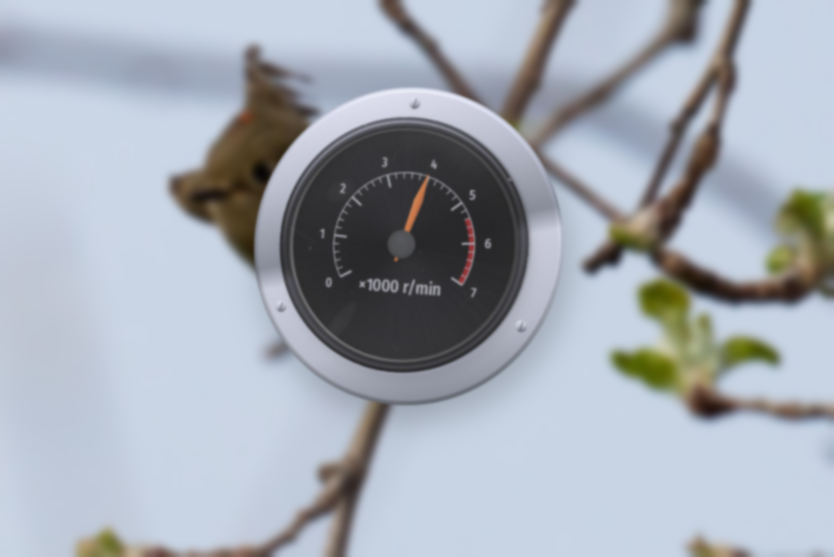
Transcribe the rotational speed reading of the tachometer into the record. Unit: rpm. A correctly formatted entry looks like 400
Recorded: 4000
